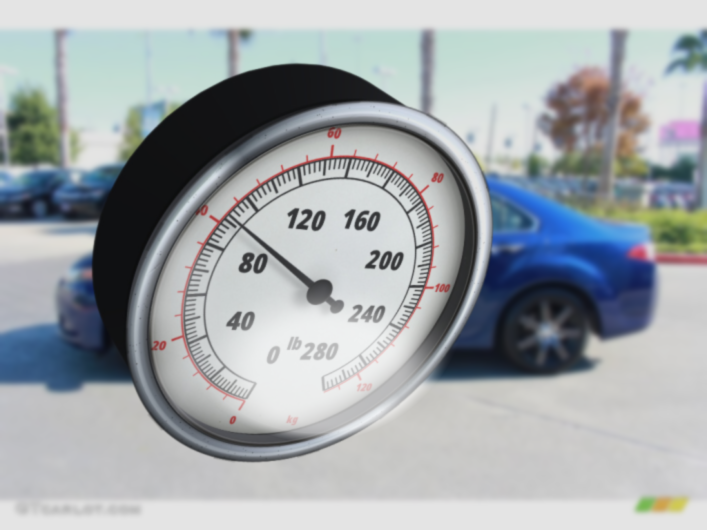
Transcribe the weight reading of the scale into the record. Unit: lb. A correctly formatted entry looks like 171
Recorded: 92
